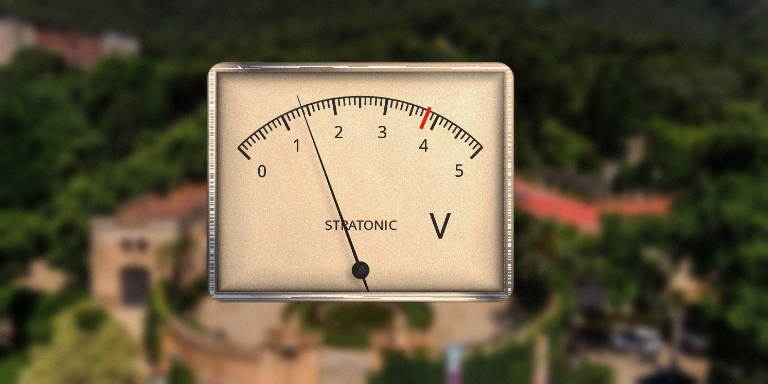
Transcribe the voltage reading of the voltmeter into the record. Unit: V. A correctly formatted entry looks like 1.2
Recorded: 1.4
